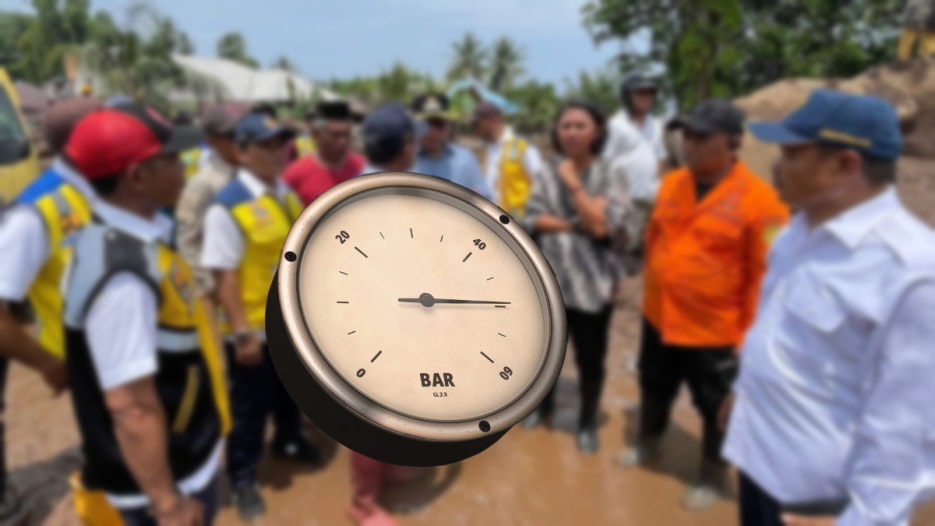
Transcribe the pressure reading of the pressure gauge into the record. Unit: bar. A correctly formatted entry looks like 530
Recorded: 50
